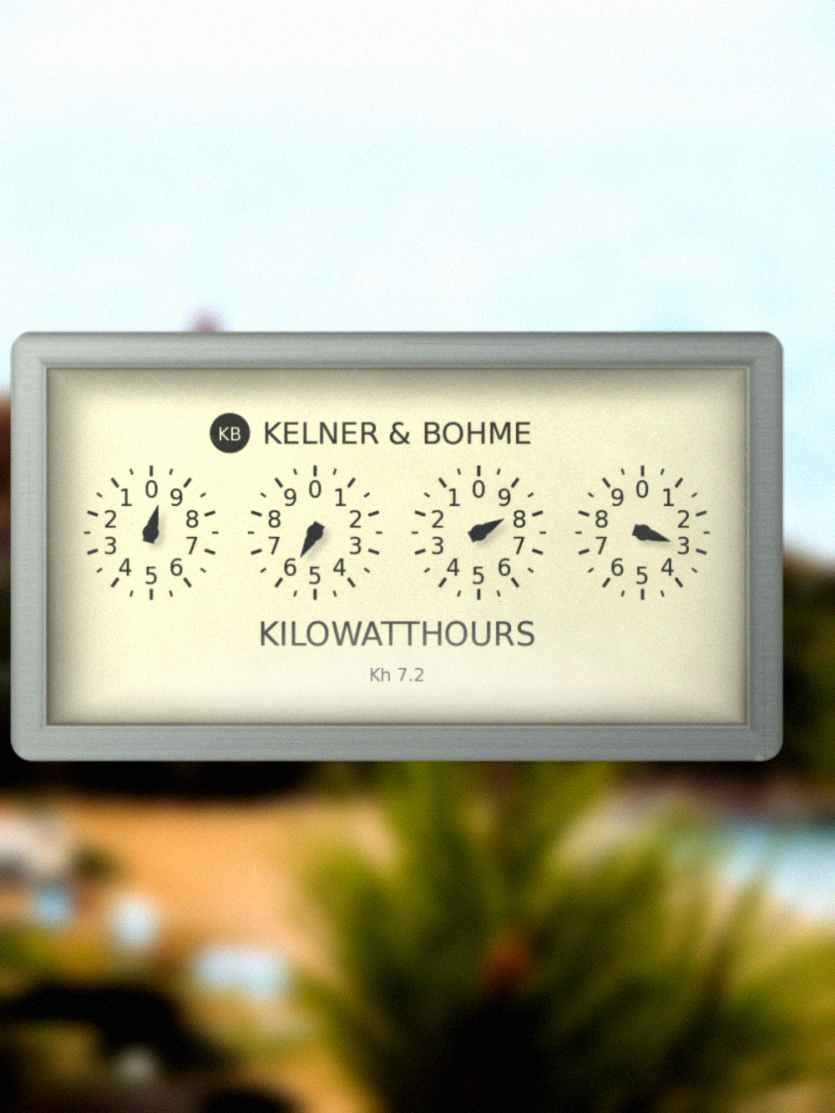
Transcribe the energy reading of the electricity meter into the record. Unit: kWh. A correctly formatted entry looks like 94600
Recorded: 9583
